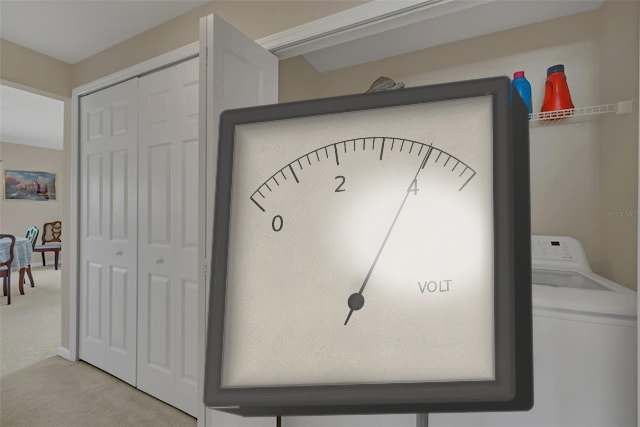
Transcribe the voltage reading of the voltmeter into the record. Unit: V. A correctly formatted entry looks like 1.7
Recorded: 4
